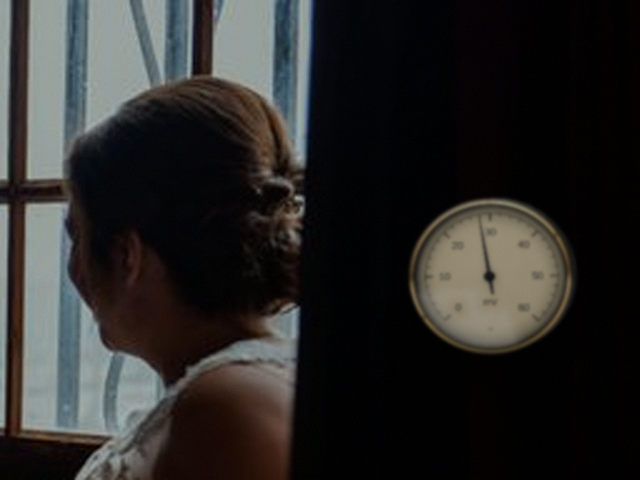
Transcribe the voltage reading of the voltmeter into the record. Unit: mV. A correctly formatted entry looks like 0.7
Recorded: 28
